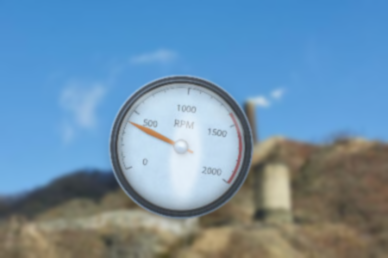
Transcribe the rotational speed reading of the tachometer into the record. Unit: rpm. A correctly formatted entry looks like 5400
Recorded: 400
